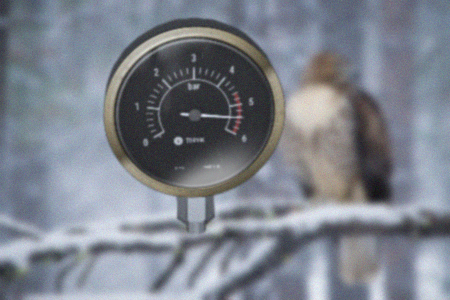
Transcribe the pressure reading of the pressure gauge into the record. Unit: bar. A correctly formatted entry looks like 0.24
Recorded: 5.4
